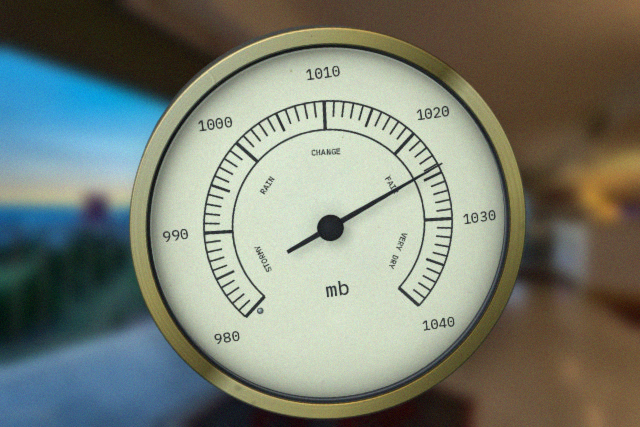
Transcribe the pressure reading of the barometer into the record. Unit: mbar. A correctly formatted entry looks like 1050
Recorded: 1024
